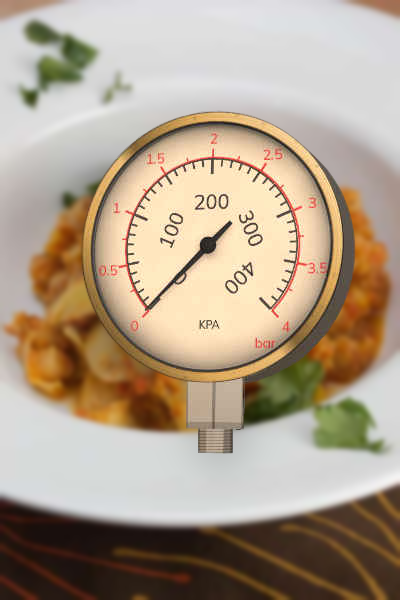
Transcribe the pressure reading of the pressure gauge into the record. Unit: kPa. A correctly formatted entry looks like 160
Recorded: 0
